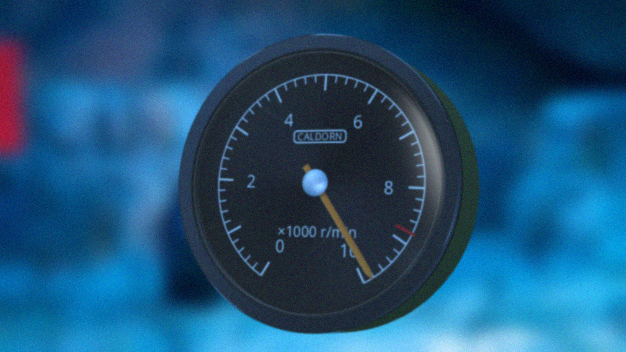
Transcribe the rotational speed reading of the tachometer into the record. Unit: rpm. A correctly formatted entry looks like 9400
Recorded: 9800
